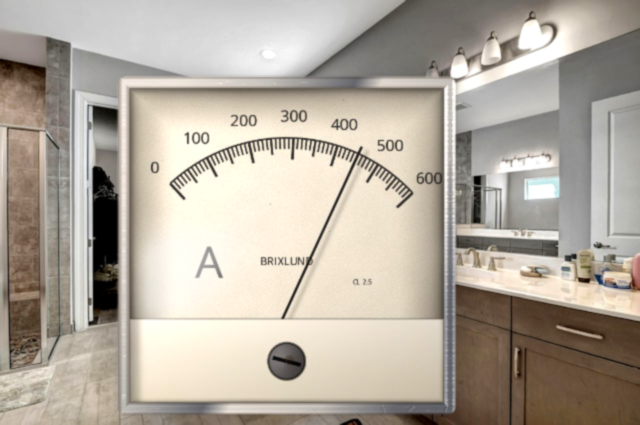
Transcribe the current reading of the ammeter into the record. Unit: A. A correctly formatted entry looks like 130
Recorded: 450
